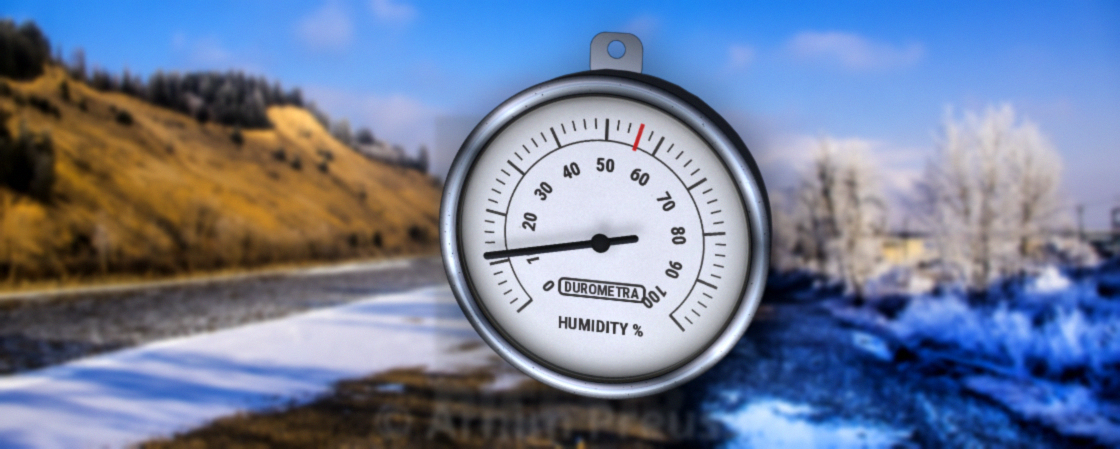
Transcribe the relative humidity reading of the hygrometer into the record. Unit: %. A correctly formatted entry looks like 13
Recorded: 12
